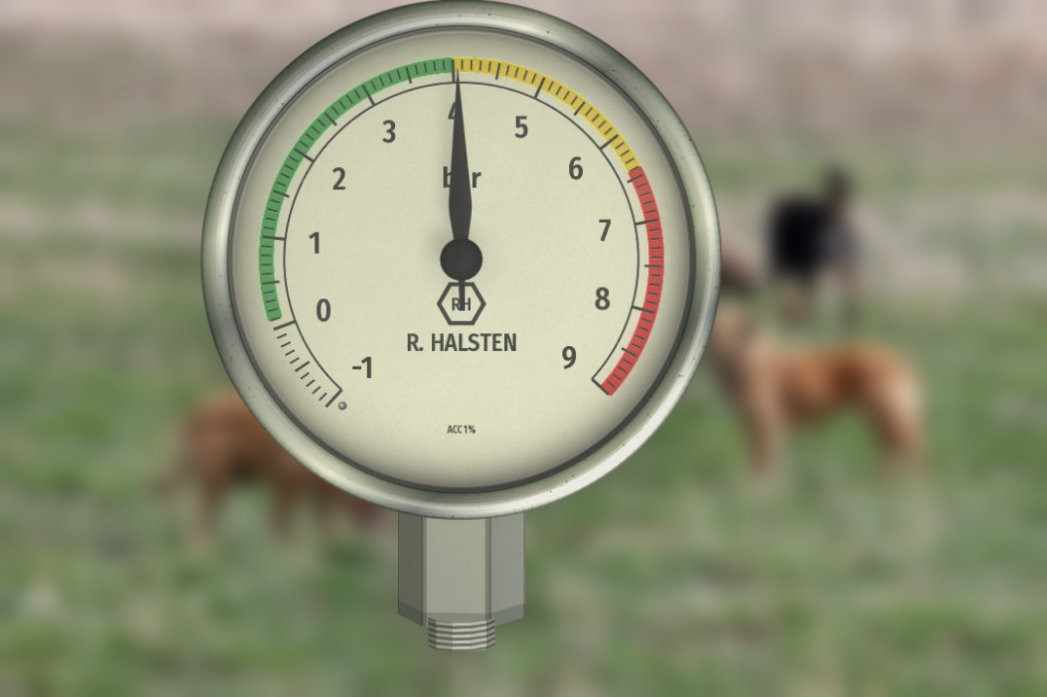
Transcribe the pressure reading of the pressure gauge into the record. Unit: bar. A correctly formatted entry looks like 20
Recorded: 4.05
